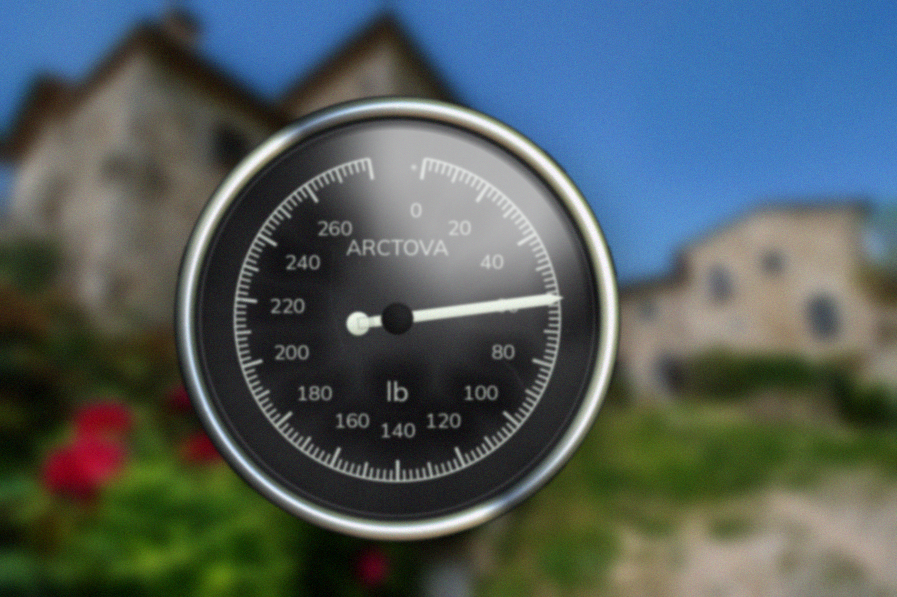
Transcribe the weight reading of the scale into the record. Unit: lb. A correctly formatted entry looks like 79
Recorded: 60
